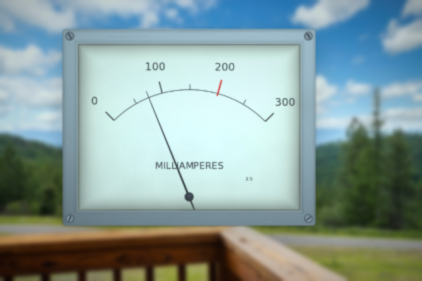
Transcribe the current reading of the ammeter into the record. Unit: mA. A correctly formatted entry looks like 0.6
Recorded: 75
